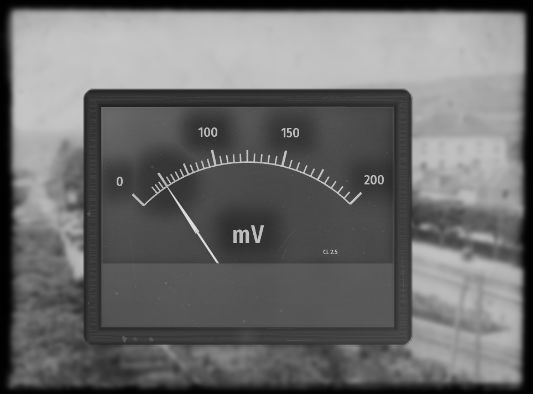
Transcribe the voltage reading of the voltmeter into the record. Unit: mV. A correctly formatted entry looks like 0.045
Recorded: 50
